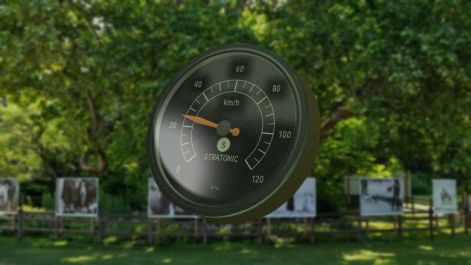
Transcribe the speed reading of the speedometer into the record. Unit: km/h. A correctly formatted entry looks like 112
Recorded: 25
